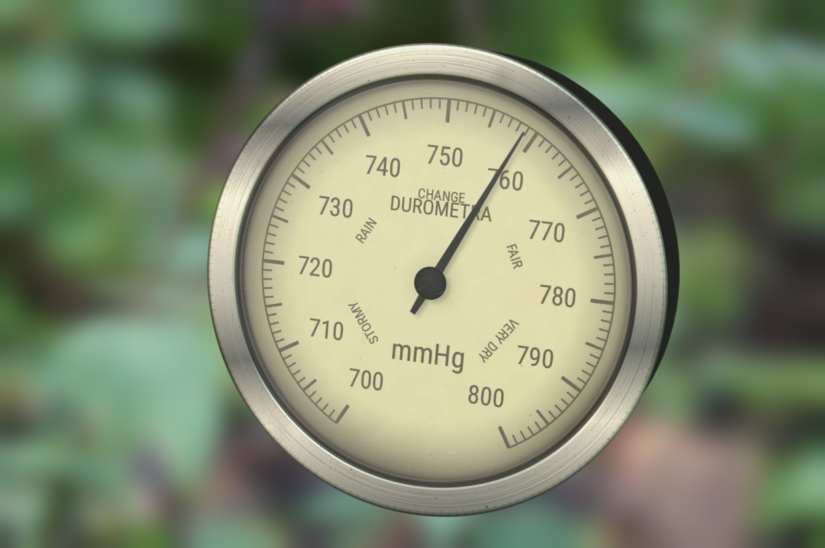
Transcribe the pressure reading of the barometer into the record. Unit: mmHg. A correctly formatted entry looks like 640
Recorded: 759
